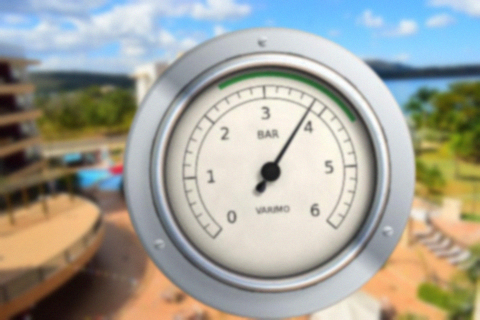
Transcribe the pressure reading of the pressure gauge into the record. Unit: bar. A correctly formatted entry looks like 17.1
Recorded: 3.8
